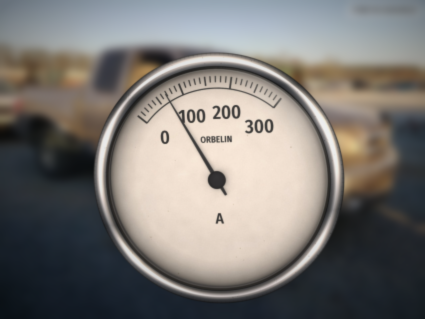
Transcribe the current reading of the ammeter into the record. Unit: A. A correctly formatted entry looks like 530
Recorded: 70
